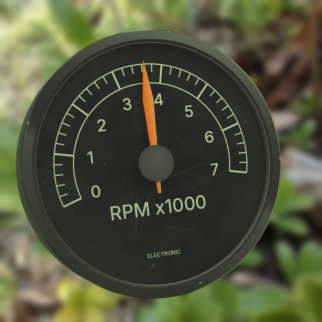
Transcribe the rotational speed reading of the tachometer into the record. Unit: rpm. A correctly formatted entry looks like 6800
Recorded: 3600
